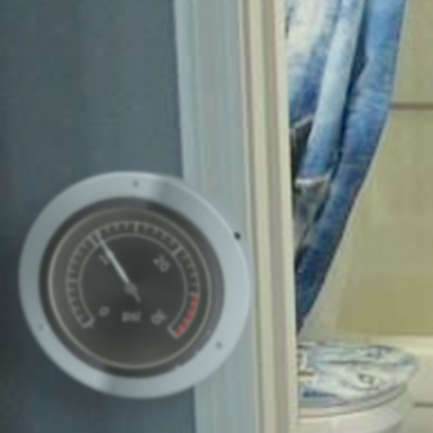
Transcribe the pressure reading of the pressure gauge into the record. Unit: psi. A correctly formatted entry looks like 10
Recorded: 11
